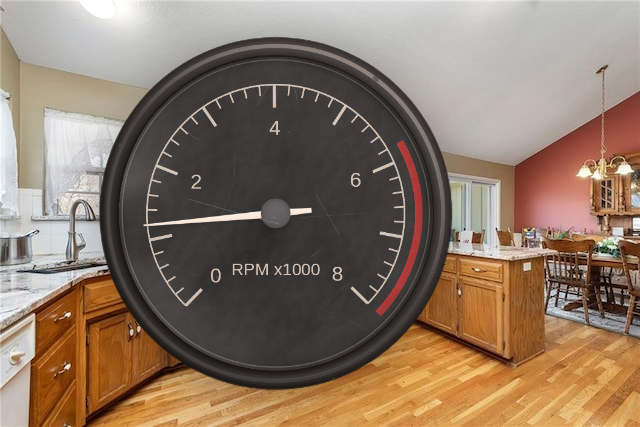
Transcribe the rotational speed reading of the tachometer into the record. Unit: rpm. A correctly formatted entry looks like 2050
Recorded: 1200
